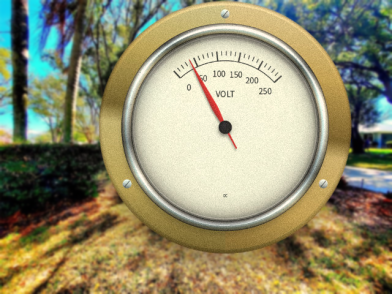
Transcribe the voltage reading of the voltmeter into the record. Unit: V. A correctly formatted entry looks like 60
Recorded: 40
